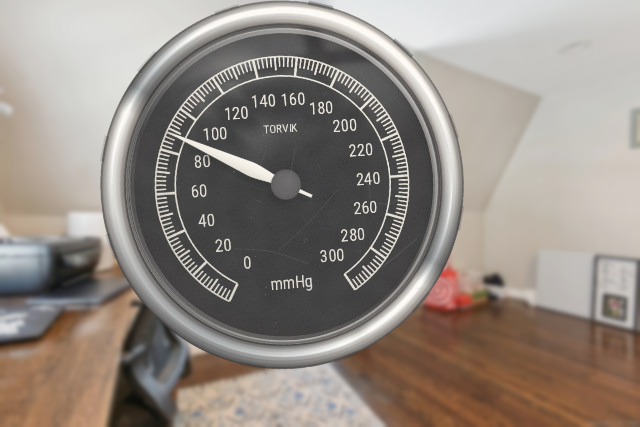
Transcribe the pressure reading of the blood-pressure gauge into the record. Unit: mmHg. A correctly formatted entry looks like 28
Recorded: 88
